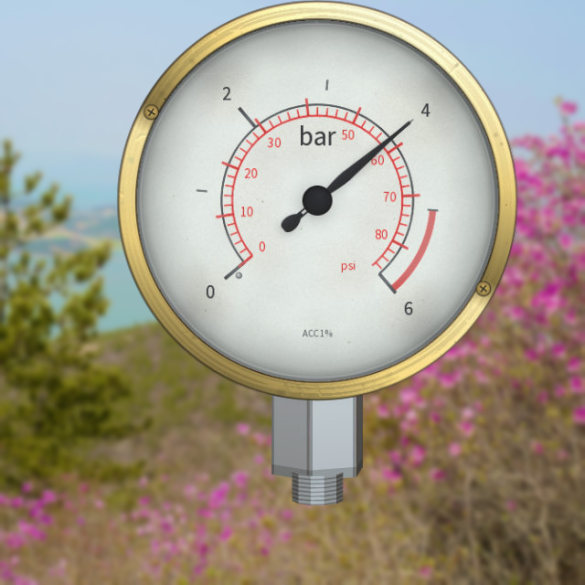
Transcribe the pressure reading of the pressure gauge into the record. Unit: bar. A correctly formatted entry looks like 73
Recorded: 4
